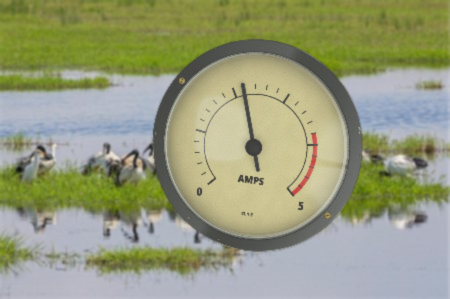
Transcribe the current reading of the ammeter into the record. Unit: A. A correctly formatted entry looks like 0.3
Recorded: 2.2
